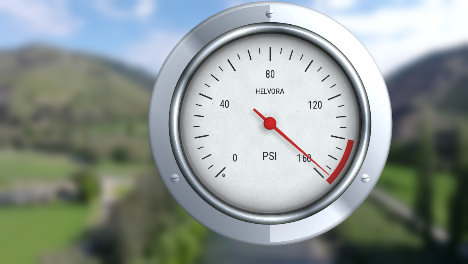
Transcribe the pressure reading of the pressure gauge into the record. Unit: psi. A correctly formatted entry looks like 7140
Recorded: 157.5
